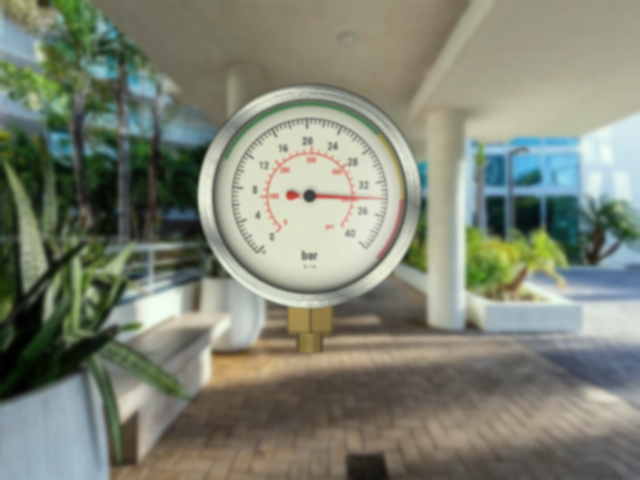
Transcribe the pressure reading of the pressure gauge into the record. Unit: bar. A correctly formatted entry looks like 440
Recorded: 34
